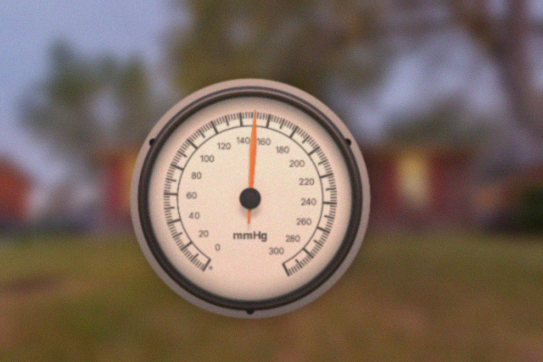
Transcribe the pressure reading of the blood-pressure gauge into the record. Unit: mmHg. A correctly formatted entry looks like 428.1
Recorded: 150
